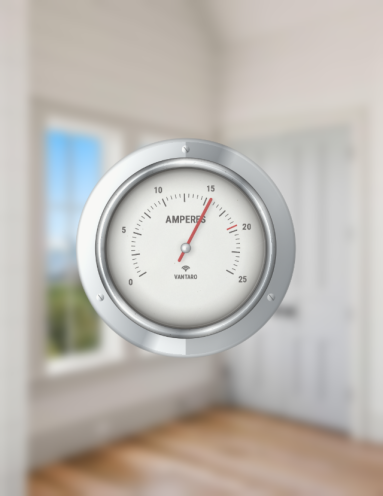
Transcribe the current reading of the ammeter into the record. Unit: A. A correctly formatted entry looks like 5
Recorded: 15.5
